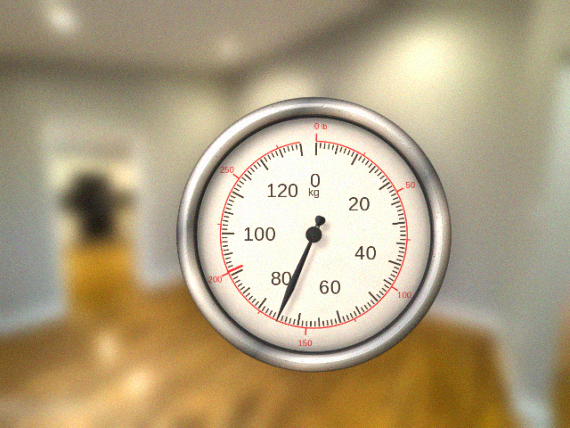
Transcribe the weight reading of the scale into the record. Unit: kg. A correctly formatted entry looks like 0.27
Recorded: 75
